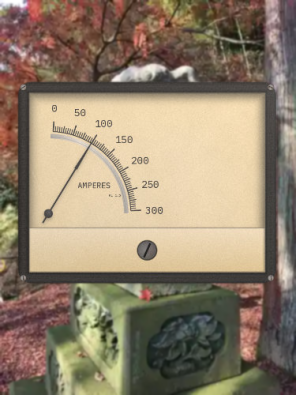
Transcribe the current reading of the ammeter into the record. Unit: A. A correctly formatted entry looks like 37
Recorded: 100
